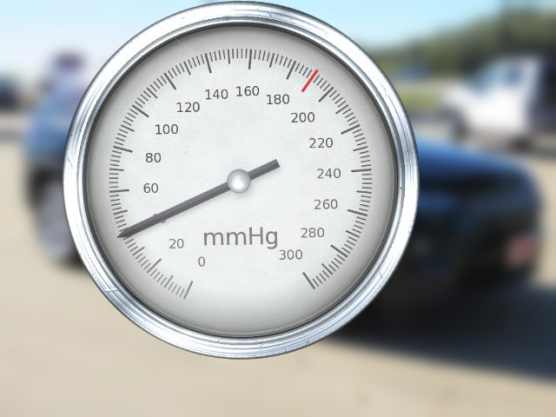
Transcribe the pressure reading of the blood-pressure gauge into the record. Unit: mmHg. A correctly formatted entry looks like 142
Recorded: 40
